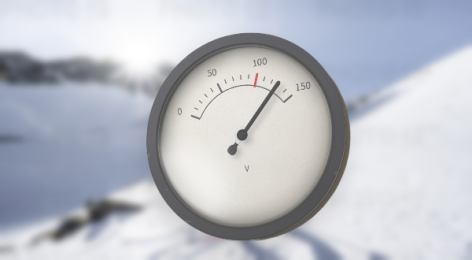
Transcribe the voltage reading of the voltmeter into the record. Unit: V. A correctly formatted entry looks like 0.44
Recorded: 130
